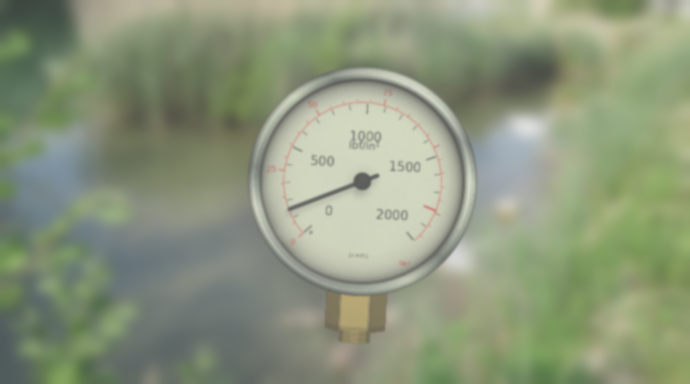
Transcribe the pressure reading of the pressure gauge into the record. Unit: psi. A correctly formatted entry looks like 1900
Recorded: 150
